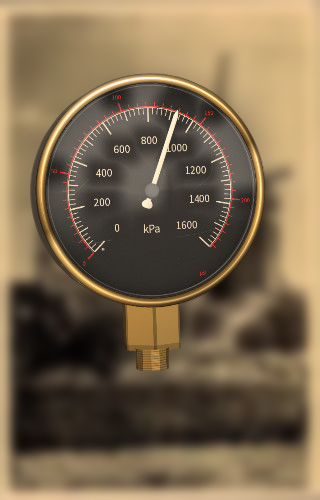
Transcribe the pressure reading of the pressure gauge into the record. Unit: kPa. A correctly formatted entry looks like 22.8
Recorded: 920
